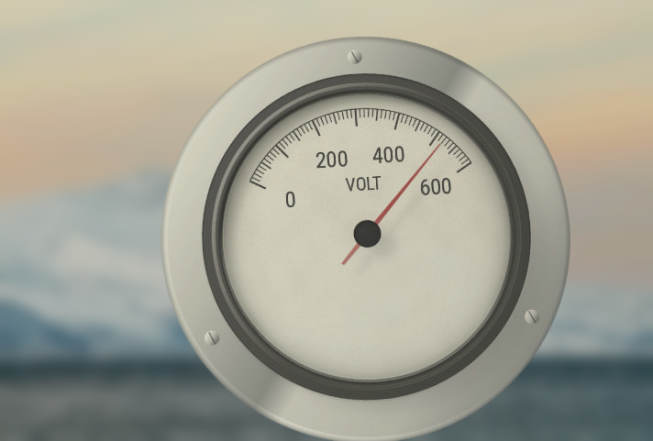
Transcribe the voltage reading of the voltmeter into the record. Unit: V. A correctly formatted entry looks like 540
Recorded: 520
